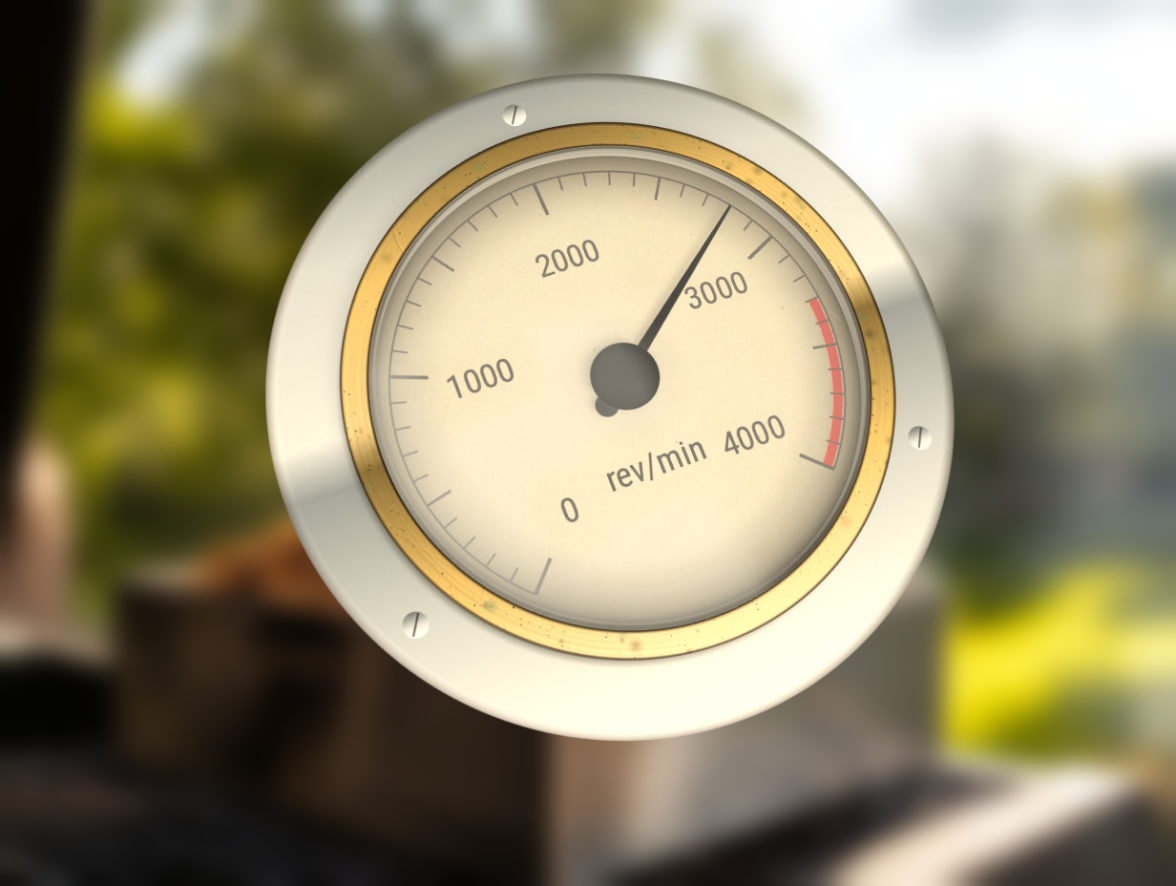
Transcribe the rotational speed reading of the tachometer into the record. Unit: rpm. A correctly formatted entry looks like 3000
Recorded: 2800
